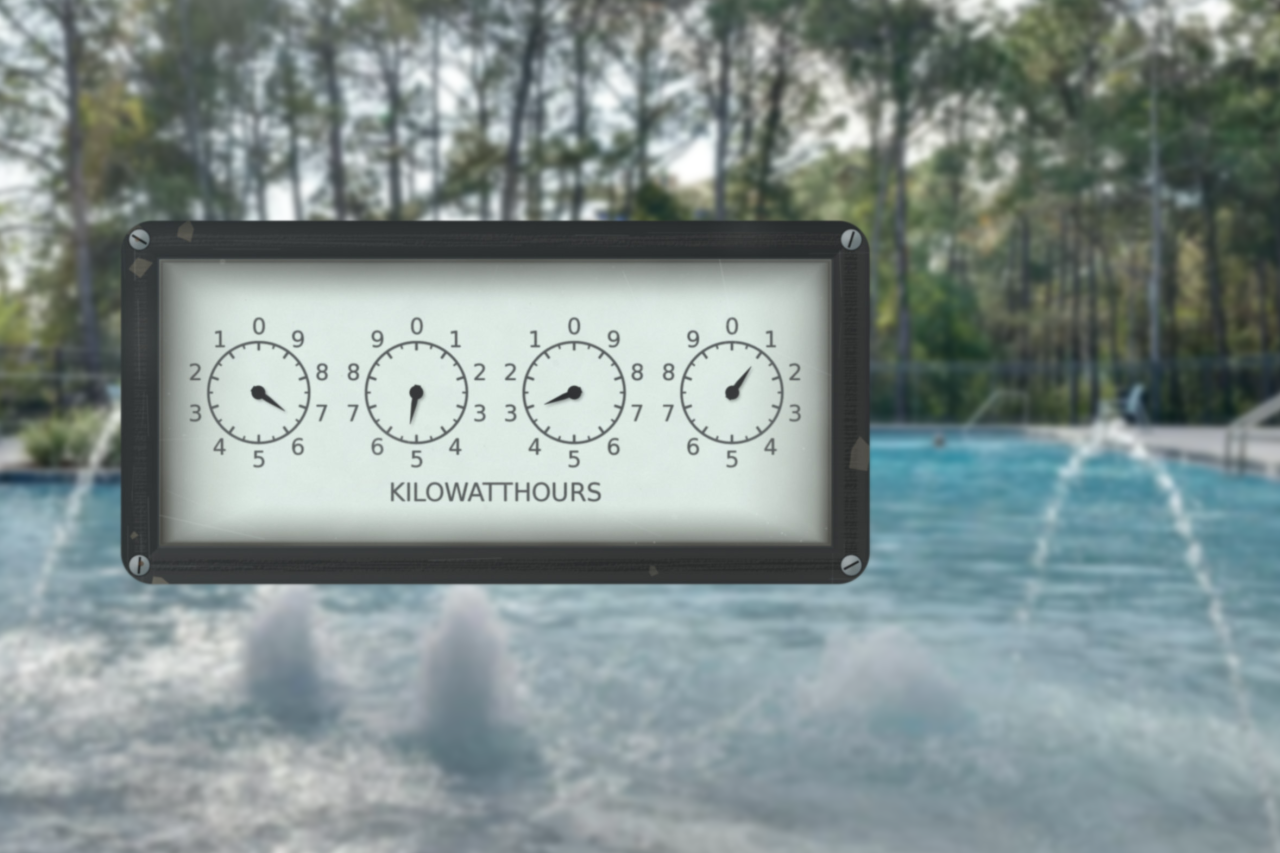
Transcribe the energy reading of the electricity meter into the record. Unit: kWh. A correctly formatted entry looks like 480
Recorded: 6531
